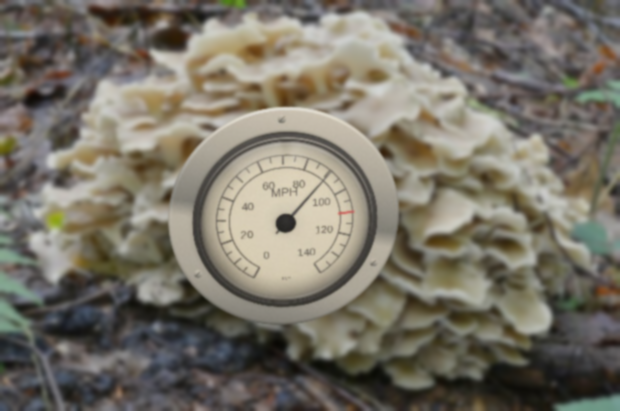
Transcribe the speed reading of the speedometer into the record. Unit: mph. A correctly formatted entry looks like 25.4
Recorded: 90
